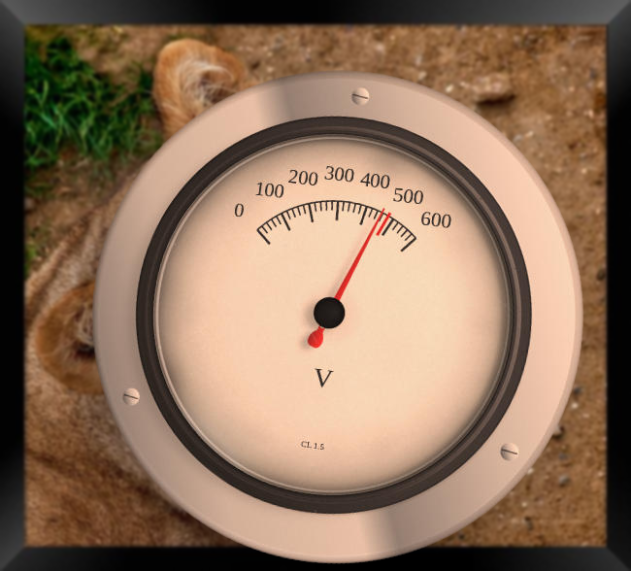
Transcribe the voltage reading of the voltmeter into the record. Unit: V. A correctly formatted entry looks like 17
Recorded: 460
